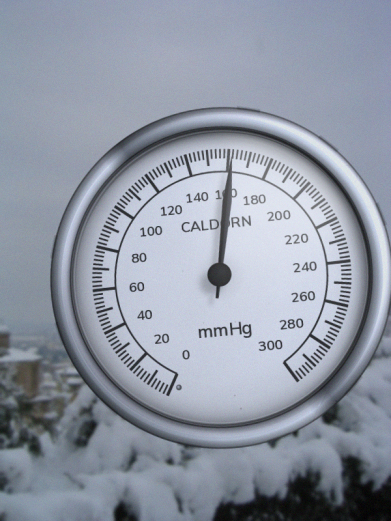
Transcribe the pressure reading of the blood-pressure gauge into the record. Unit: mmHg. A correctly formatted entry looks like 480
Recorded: 162
